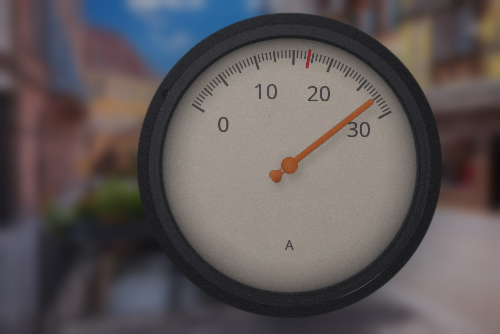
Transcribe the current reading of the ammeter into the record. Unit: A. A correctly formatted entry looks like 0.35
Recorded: 27.5
